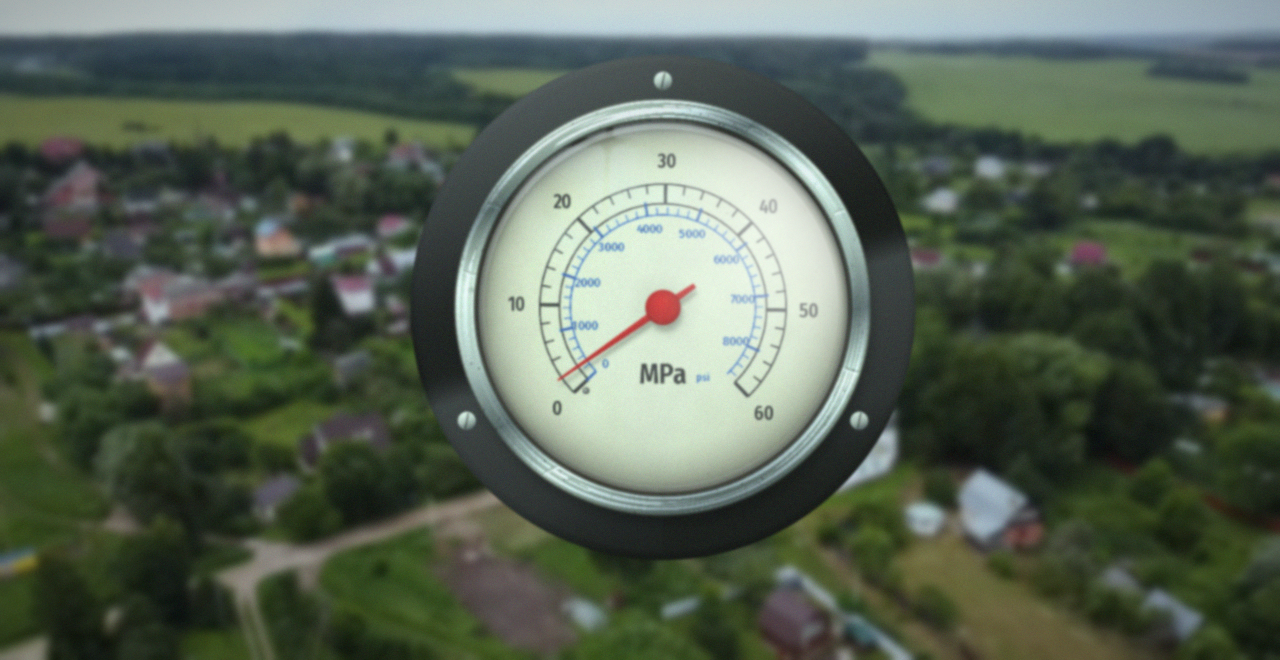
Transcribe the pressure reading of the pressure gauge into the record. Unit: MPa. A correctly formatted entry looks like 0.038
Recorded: 2
